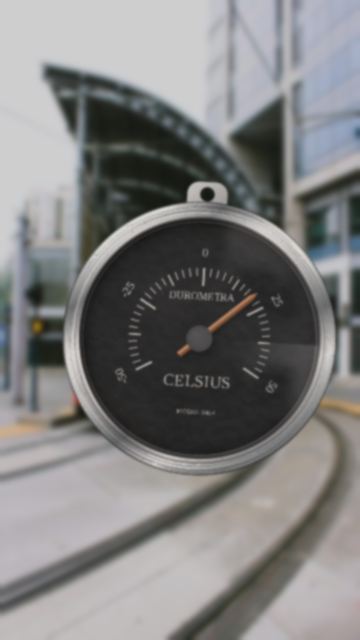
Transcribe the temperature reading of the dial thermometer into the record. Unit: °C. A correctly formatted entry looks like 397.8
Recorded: 20
